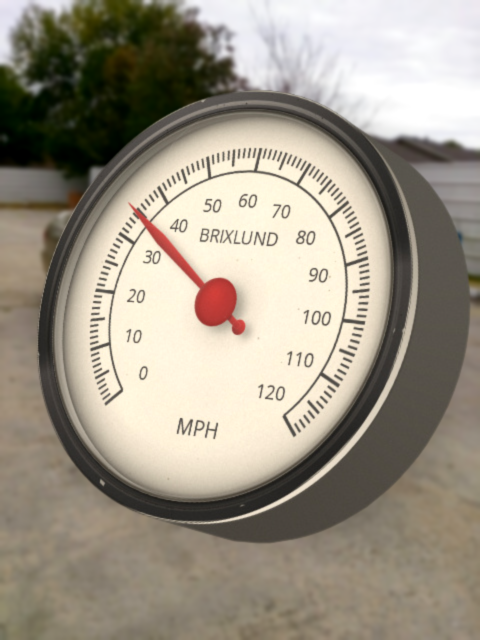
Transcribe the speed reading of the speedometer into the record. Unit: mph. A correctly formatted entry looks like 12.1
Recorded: 35
